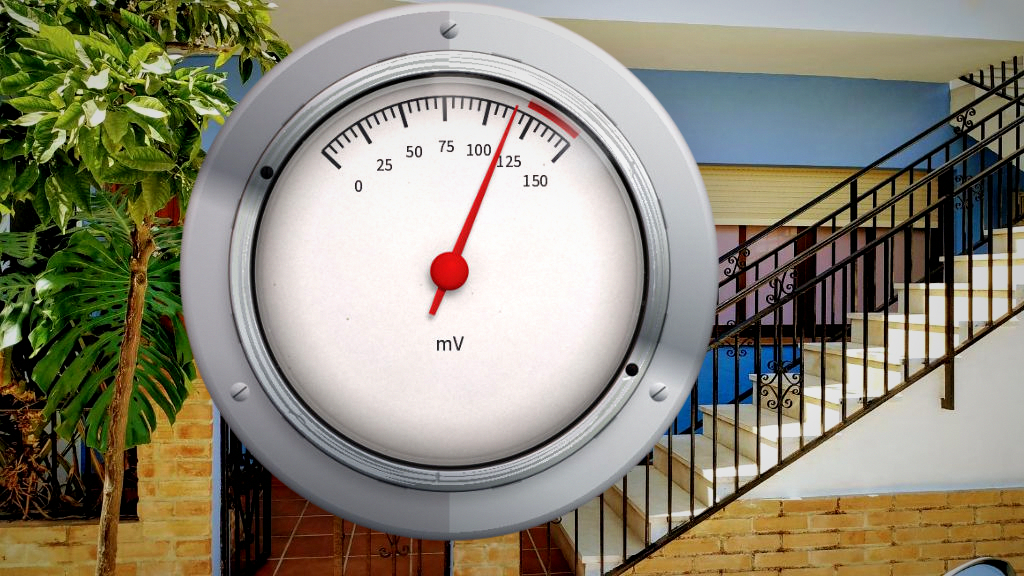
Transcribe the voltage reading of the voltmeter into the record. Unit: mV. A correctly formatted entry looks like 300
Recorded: 115
